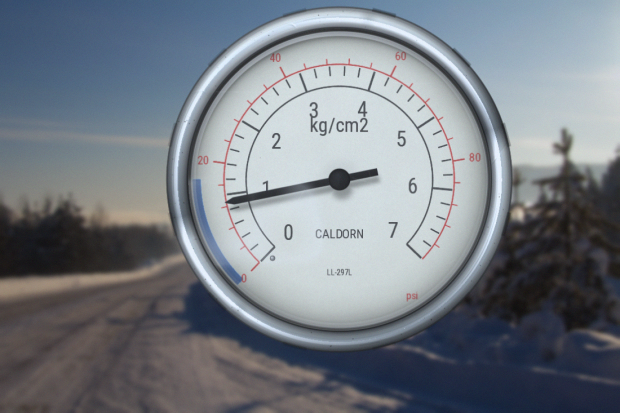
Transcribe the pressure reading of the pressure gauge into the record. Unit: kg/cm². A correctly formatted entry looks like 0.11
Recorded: 0.9
